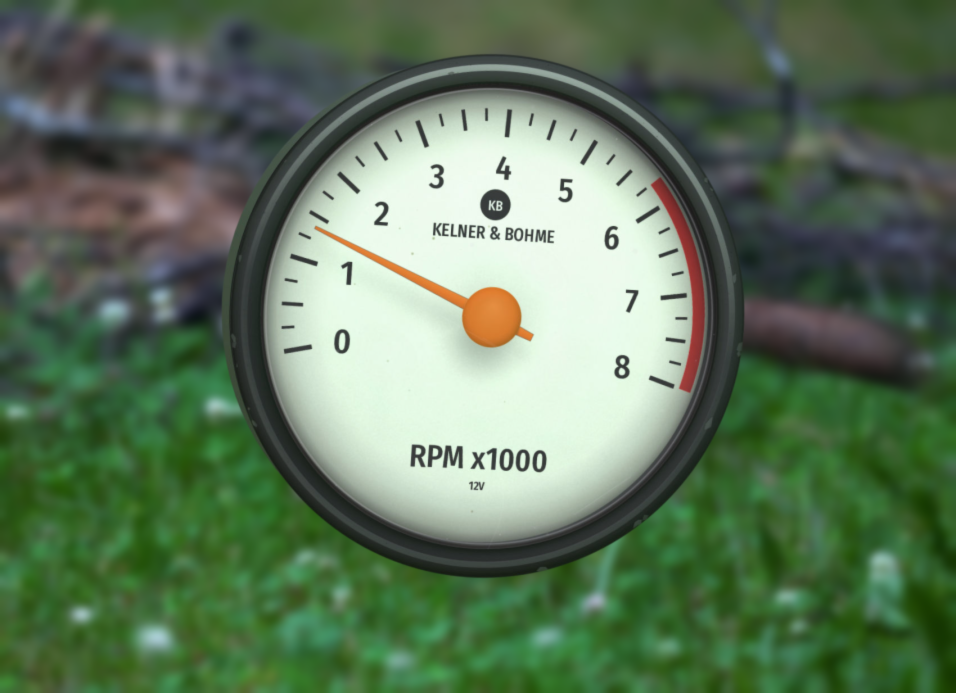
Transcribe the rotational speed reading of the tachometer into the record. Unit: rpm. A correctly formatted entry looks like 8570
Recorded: 1375
